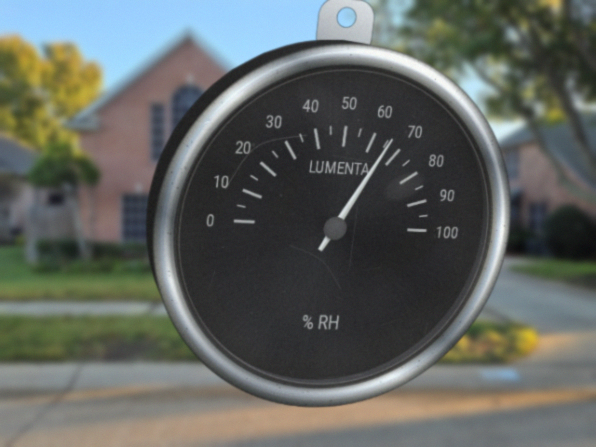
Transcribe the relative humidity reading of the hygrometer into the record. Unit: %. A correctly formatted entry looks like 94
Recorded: 65
